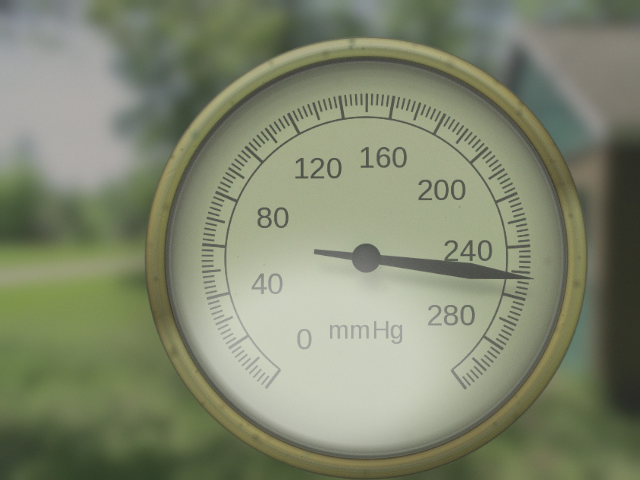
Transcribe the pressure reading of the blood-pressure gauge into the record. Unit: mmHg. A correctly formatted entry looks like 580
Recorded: 252
